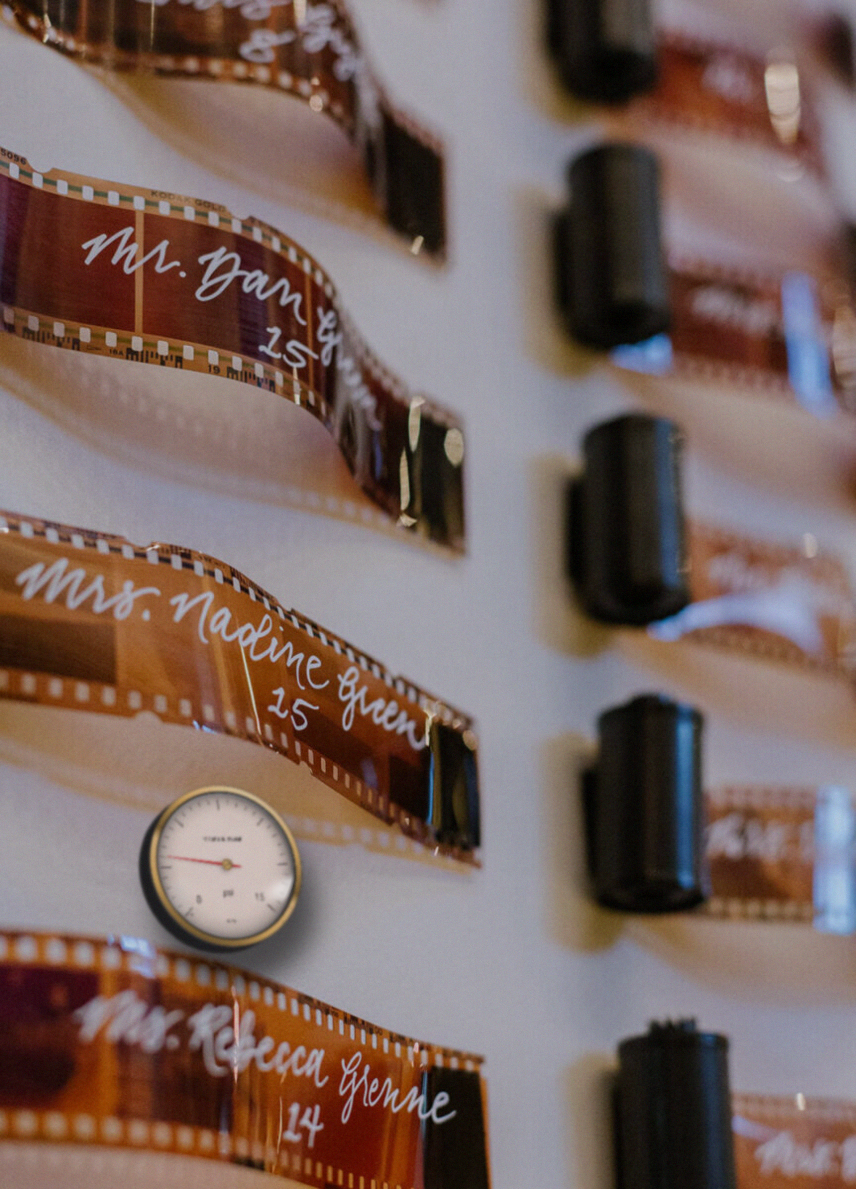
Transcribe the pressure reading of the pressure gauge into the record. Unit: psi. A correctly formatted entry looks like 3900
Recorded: 3
